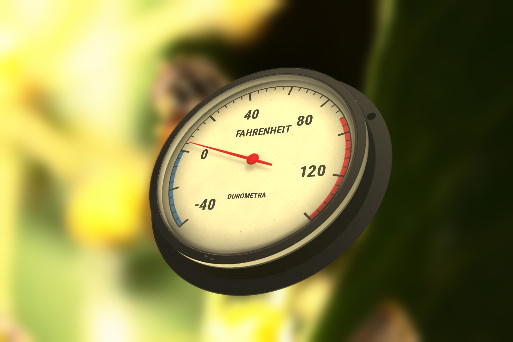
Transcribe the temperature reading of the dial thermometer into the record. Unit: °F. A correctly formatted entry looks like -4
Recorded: 4
